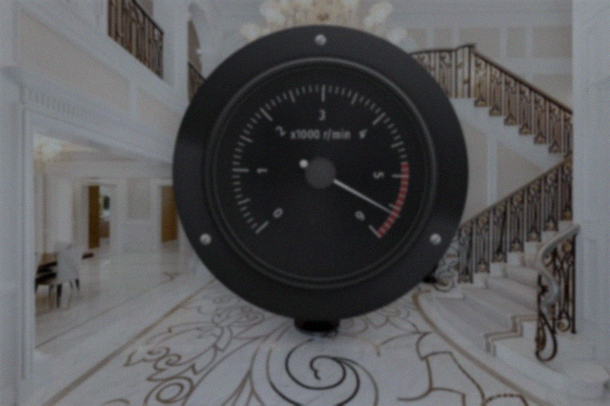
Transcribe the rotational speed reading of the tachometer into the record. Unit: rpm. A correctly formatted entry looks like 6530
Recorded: 5600
